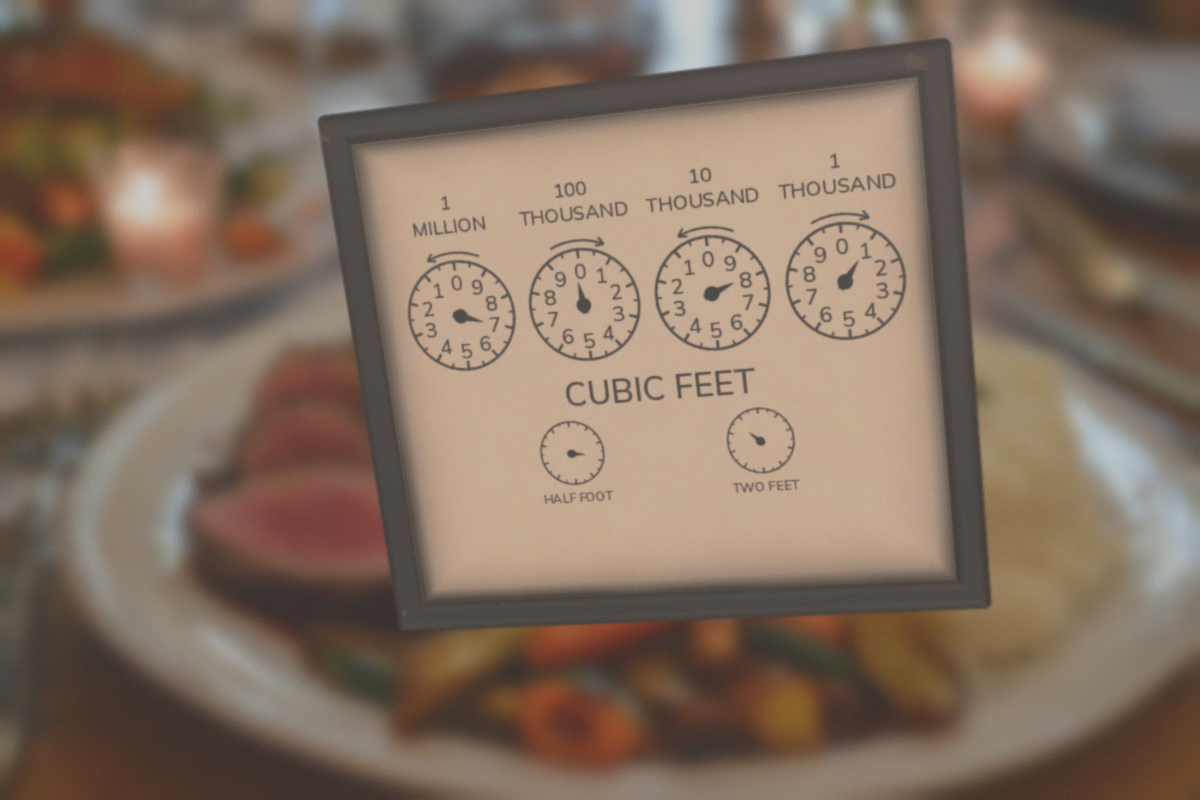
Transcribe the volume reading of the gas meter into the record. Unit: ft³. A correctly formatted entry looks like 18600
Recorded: 698100
